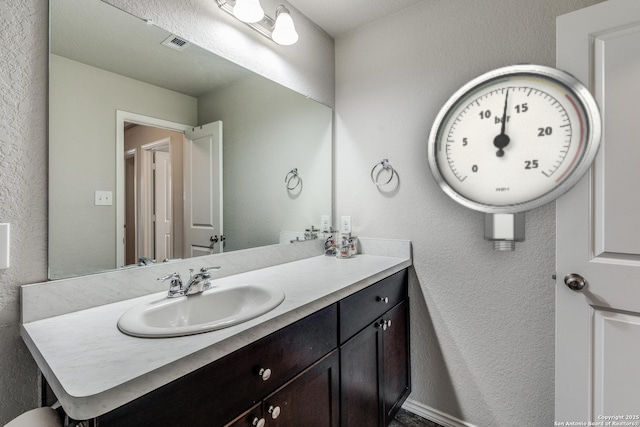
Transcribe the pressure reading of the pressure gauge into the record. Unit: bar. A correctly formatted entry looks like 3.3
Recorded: 13
